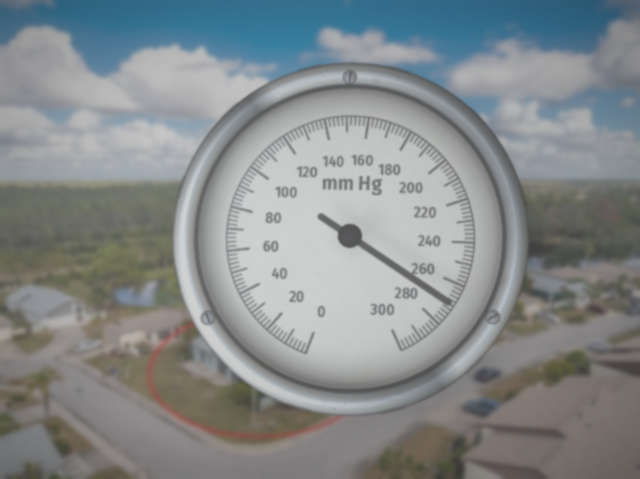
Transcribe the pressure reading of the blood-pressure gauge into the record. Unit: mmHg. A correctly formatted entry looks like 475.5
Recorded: 270
